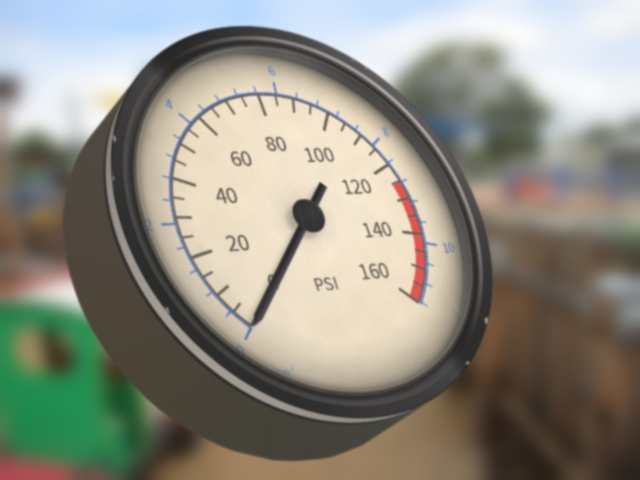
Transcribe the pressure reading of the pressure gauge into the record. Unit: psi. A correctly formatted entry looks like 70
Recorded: 0
